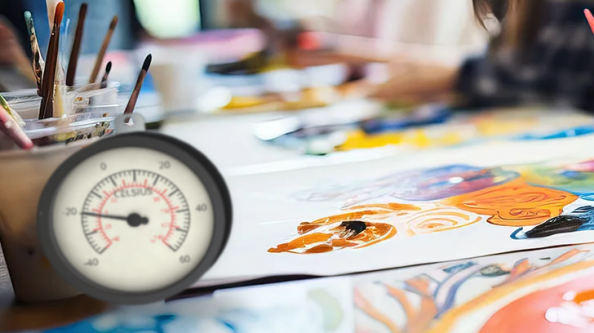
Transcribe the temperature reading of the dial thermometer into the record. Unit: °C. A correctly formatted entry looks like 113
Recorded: -20
